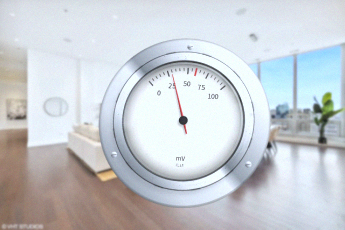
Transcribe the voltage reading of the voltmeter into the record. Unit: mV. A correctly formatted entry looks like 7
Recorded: 30
